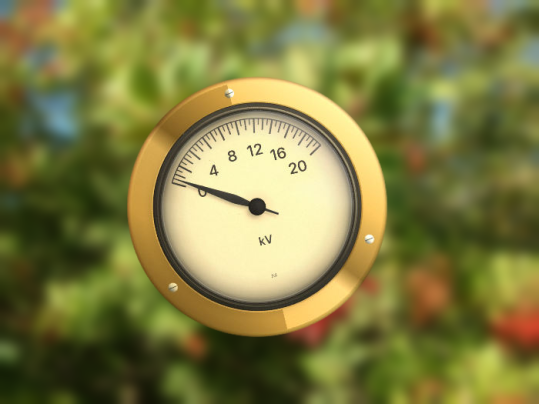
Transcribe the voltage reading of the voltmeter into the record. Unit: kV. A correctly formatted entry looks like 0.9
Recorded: 0.5
